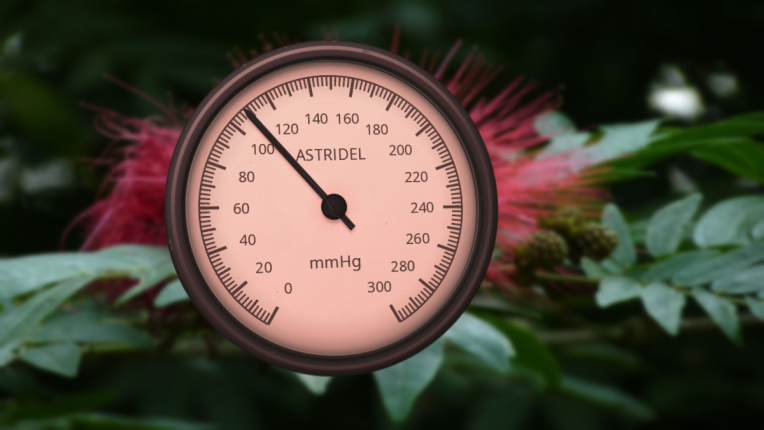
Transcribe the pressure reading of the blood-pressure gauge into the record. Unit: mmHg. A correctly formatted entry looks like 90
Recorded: 108
